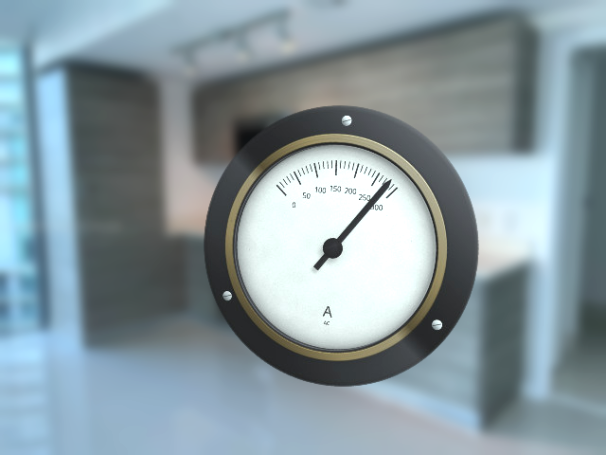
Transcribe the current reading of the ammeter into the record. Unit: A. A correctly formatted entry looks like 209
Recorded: 280
